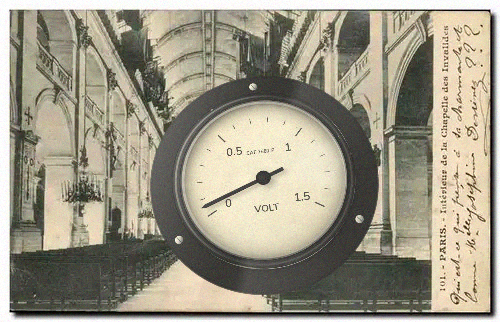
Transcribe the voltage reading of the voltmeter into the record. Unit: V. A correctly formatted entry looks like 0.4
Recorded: 0.05
